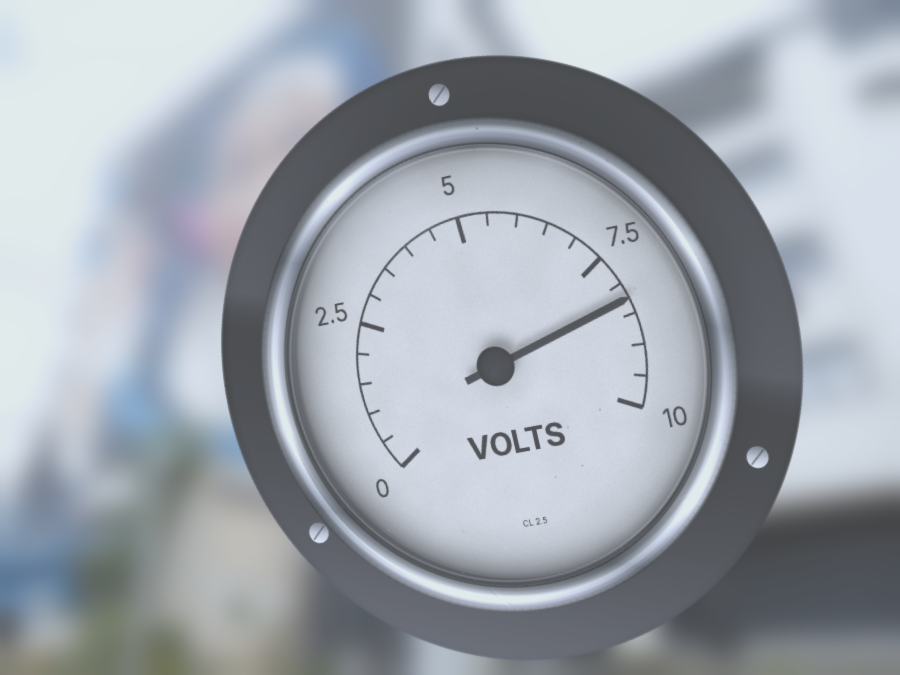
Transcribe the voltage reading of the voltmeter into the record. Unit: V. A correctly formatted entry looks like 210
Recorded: 8.25
